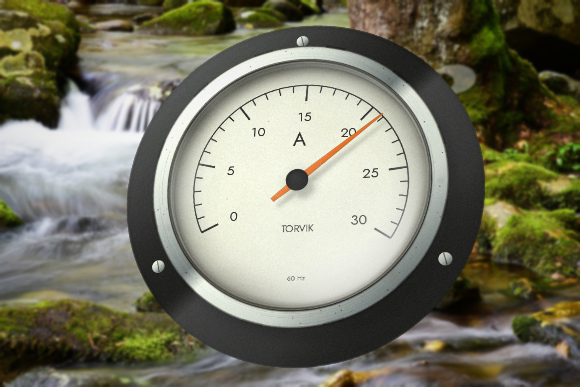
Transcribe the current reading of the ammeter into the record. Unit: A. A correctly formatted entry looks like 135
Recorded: 21
